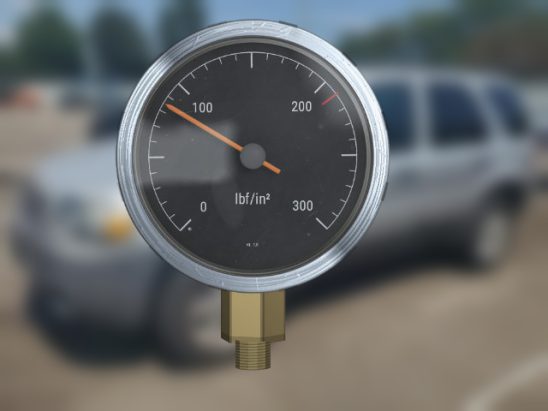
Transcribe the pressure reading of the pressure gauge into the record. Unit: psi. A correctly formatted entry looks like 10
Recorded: 85
